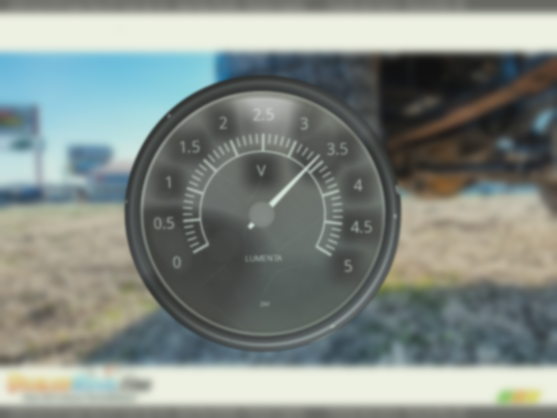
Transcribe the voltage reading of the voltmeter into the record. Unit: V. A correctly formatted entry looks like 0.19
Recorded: 3.4
